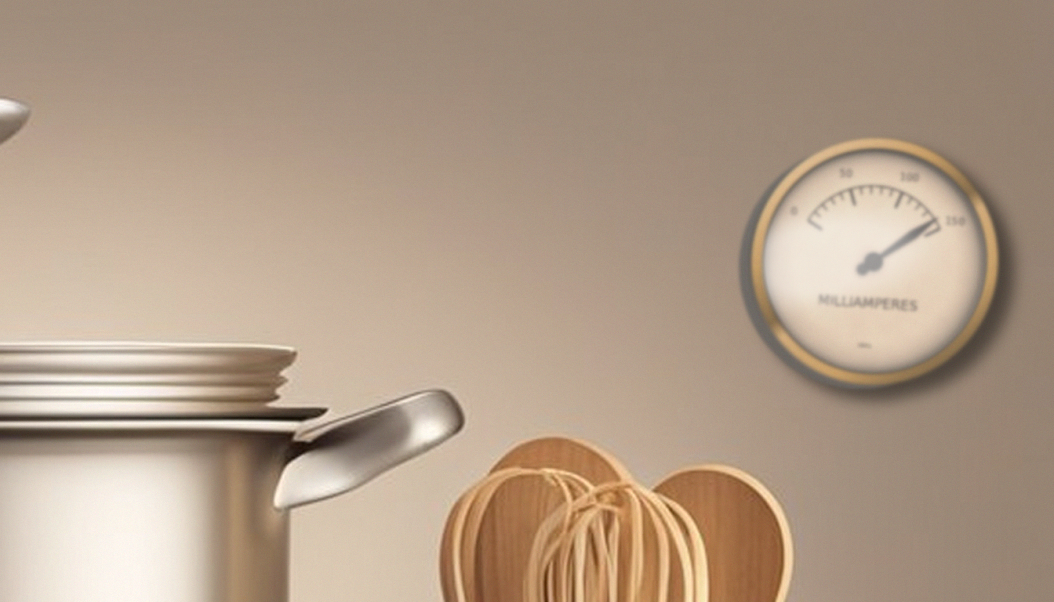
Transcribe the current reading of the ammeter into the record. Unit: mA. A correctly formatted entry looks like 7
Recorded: 140
